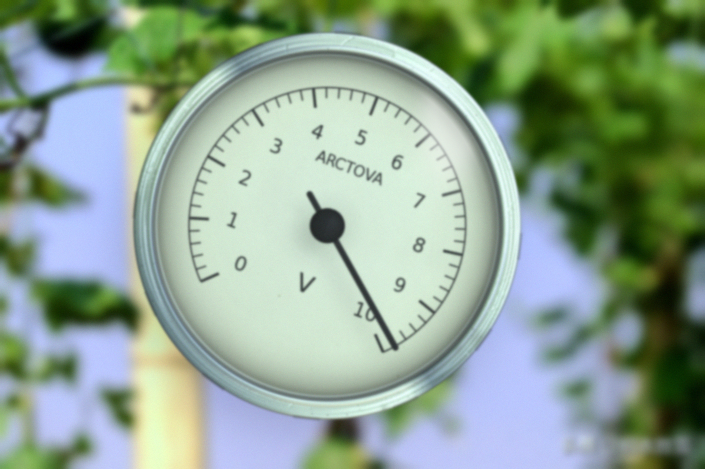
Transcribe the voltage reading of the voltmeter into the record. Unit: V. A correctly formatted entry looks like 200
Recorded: 9.8
